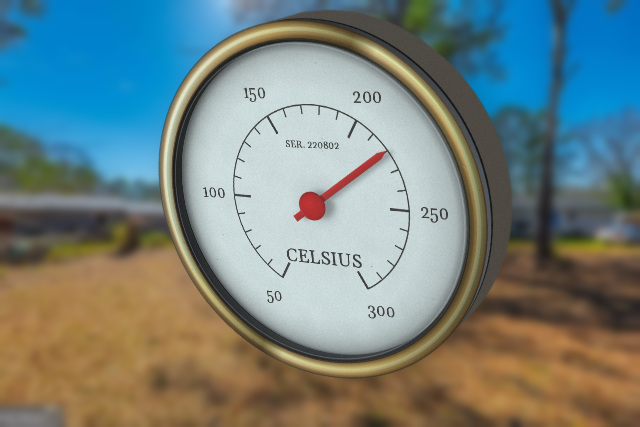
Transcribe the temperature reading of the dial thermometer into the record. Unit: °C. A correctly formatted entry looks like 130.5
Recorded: 220
